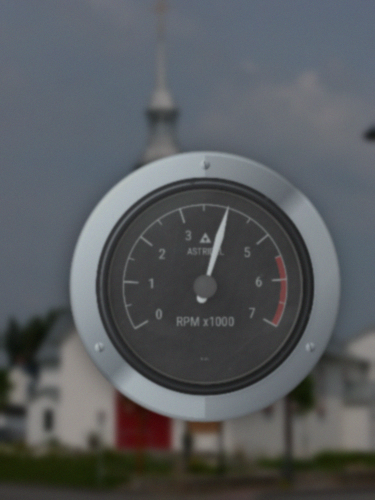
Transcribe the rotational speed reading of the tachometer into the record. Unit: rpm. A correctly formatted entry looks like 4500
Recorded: 4000
